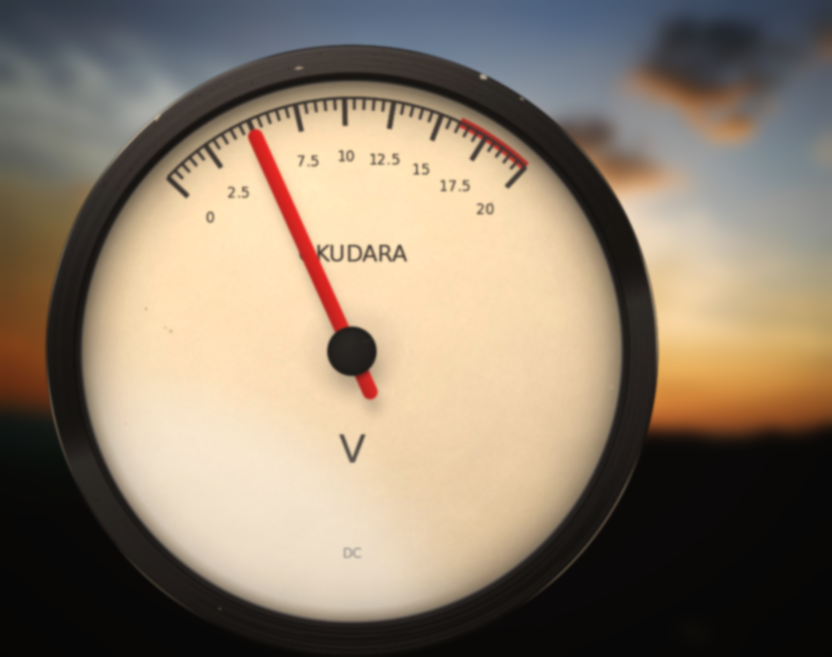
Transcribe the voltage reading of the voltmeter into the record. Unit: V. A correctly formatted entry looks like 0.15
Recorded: 5
